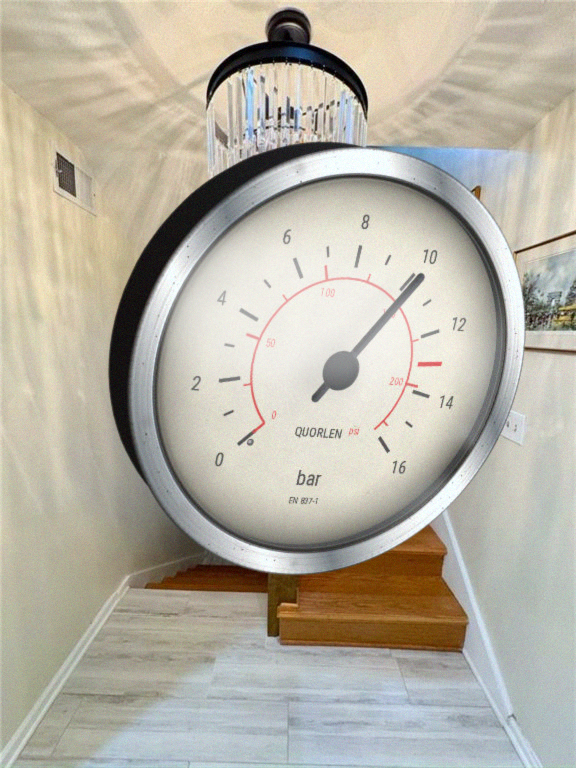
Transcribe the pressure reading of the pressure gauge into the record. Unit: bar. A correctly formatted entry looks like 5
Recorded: 10
